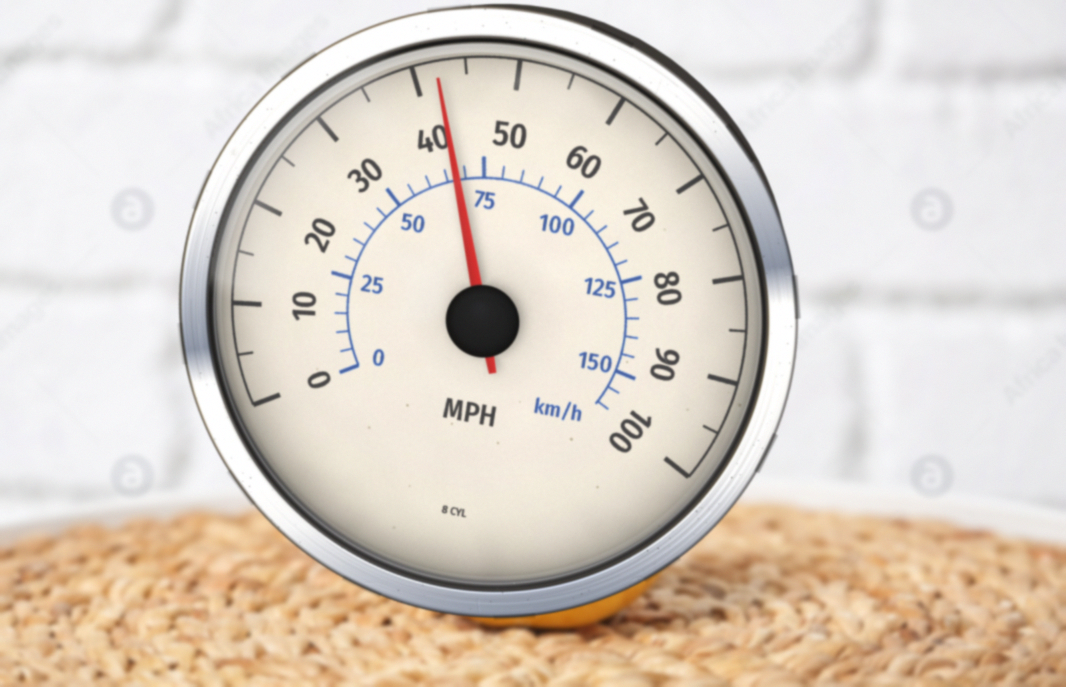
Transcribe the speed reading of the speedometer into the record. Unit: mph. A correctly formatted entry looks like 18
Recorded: 42.5
